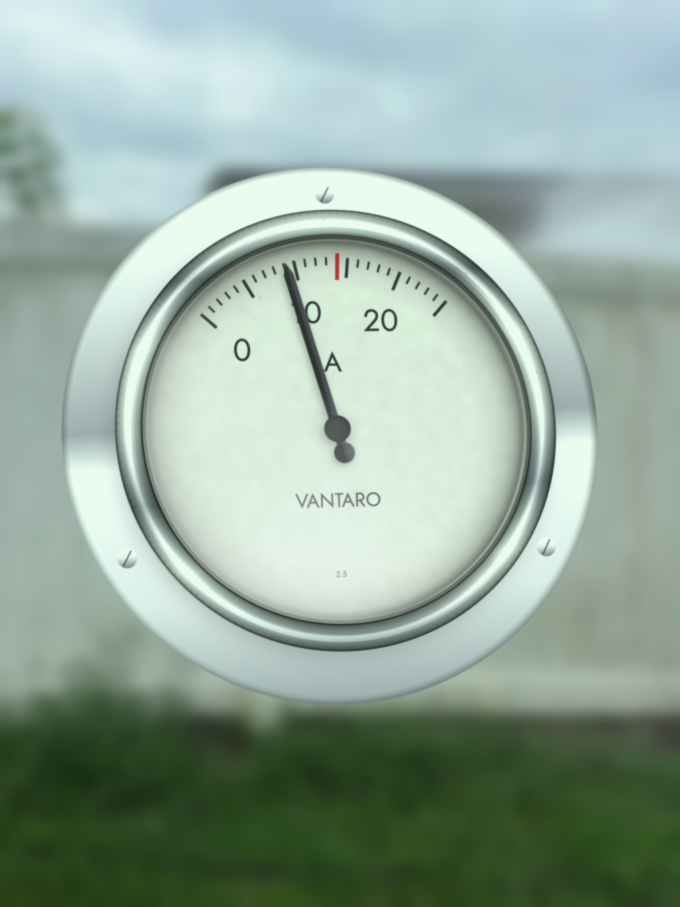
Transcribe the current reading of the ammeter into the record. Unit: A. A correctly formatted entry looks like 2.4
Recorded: 9
